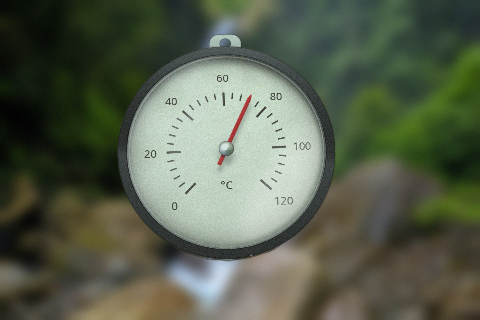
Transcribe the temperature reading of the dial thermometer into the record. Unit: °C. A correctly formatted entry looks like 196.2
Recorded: 72
